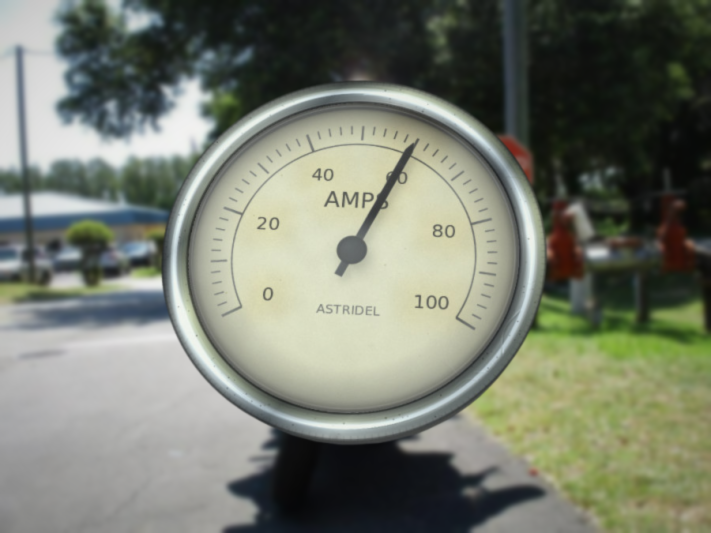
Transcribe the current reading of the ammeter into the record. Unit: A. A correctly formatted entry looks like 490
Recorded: 60
